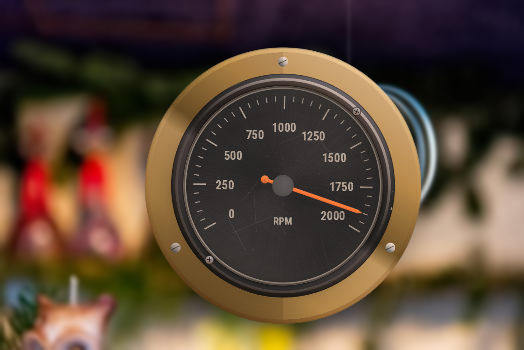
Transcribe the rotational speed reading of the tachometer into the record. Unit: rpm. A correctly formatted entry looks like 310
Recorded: 1900
